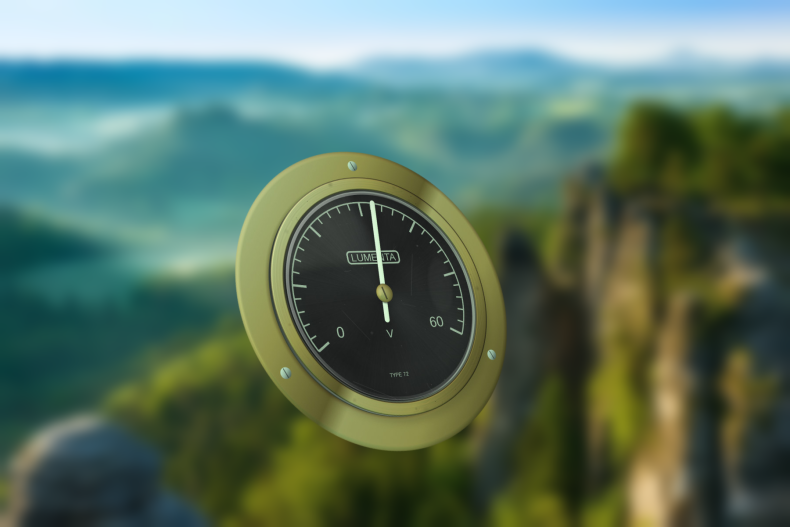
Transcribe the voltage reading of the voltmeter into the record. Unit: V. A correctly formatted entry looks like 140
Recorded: 32
